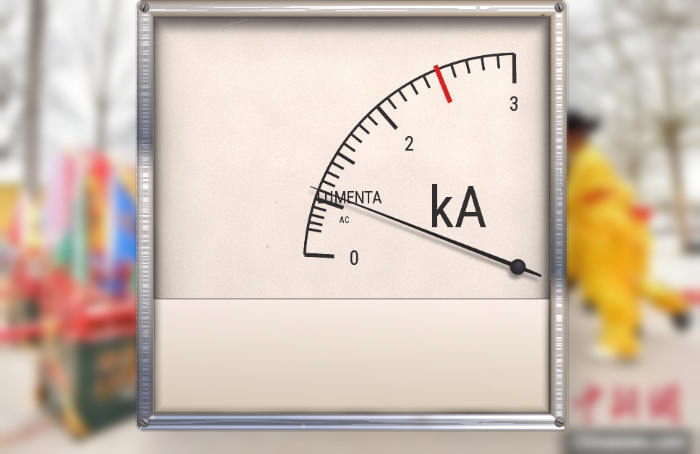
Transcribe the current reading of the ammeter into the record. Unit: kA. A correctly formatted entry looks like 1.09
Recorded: 1.1
